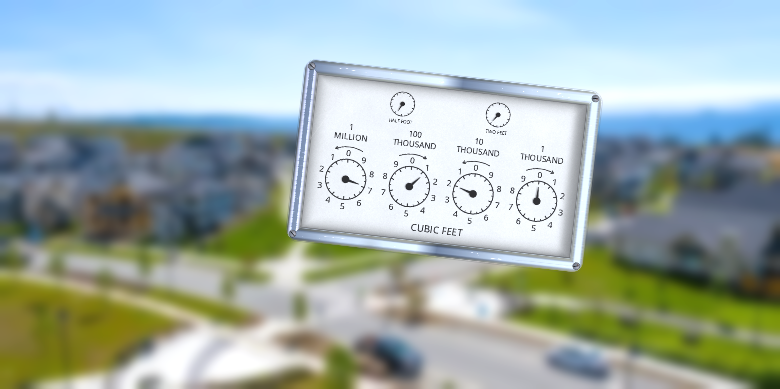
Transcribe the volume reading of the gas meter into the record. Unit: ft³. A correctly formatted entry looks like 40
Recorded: 712000
